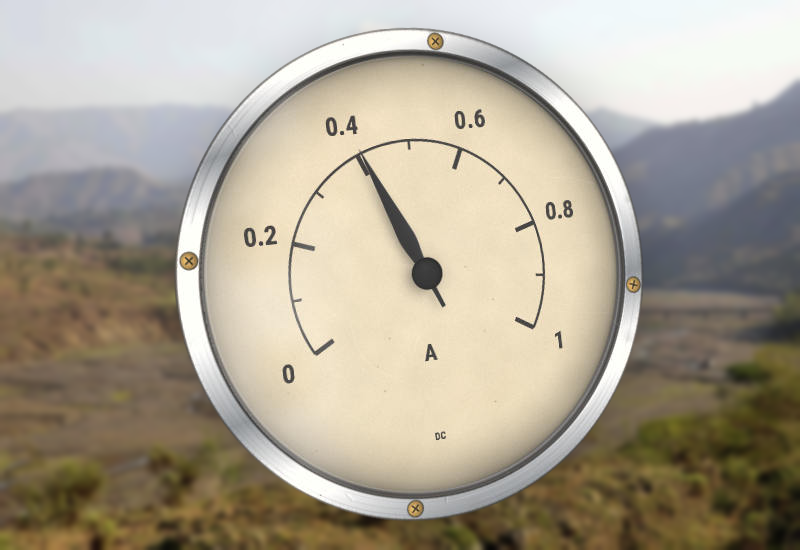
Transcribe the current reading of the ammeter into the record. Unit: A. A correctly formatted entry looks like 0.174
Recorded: 0.4
